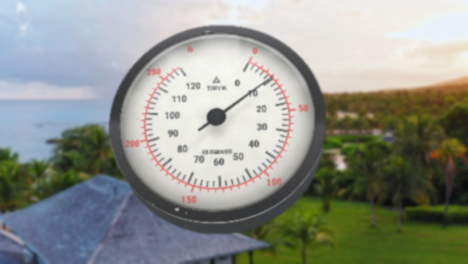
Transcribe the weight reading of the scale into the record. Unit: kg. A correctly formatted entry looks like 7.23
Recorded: 10
